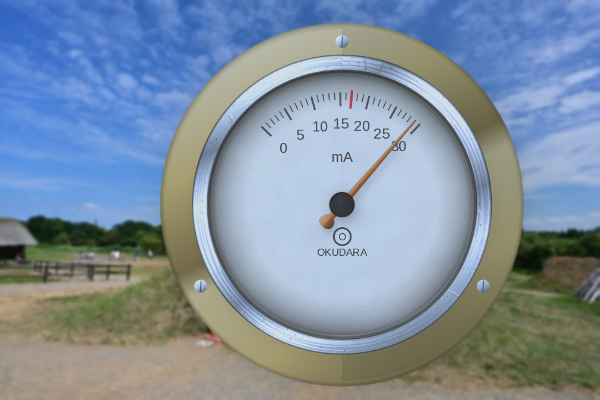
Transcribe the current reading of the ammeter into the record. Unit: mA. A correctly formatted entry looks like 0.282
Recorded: 29
